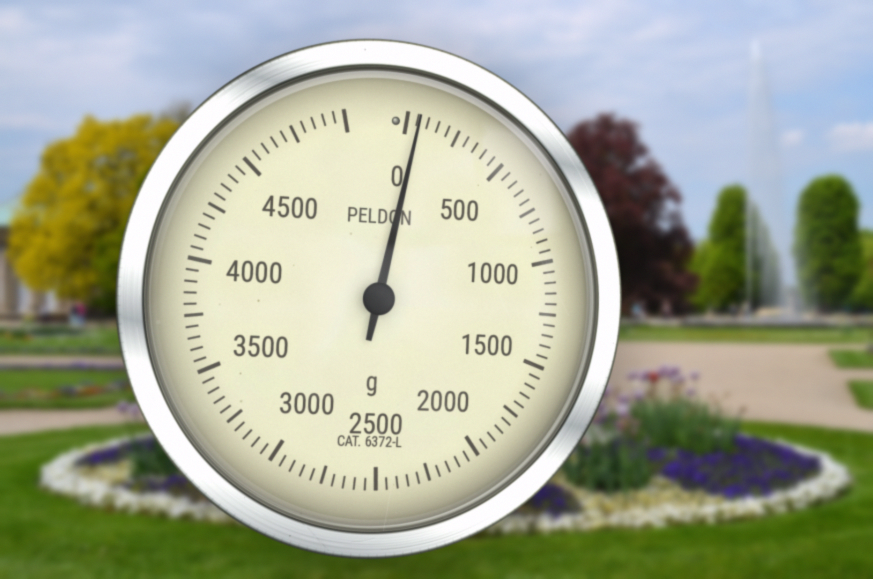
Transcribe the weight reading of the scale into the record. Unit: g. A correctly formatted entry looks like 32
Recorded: 50
